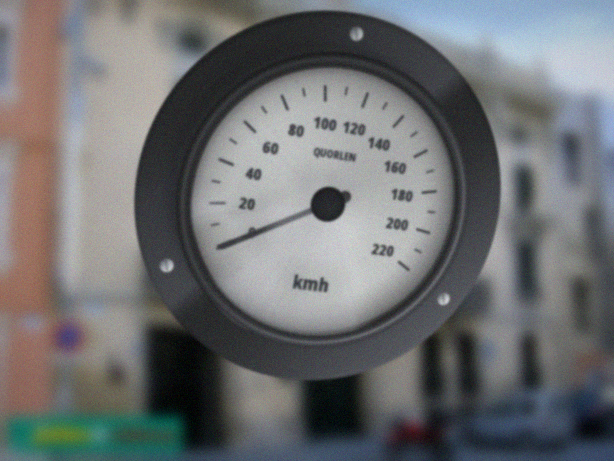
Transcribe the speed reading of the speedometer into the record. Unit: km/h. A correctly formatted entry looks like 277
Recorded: 0
